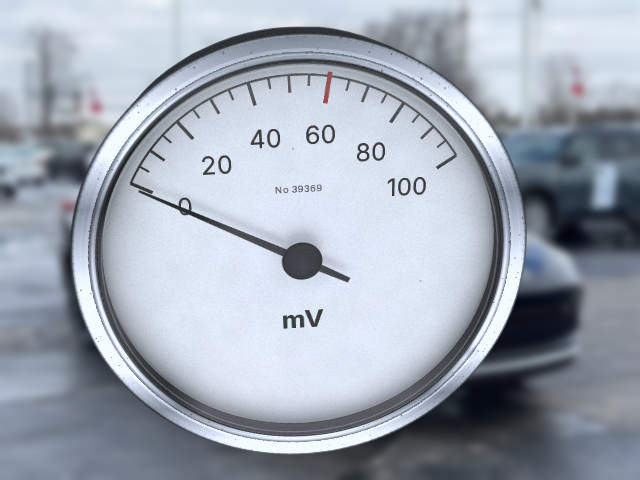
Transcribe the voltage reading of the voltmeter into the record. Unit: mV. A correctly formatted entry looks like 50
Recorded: 0
